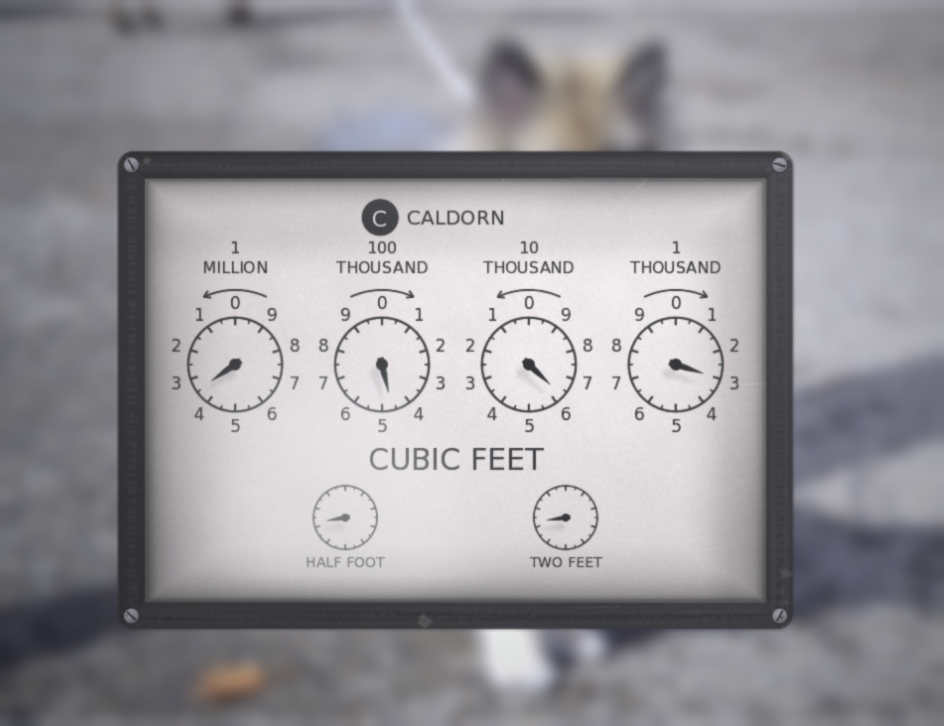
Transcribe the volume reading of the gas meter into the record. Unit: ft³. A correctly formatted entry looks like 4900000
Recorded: 346300
